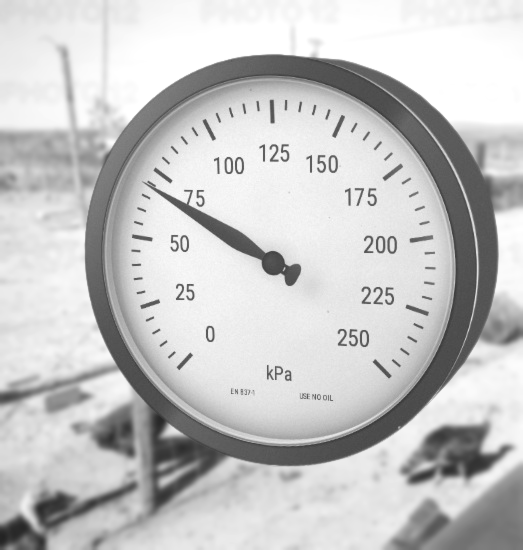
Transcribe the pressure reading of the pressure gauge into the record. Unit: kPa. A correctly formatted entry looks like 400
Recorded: 70
